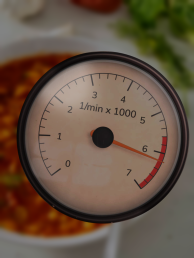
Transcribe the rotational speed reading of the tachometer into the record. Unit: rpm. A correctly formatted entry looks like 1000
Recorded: 6200
